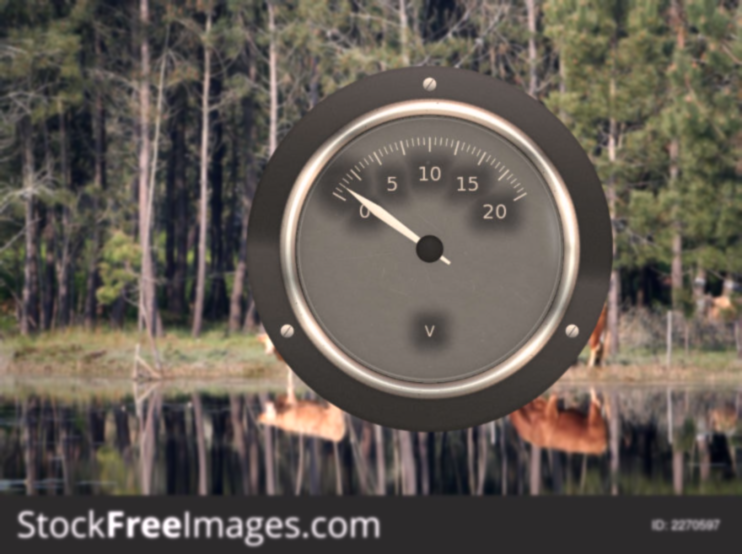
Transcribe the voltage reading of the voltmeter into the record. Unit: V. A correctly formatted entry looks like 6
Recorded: 1
